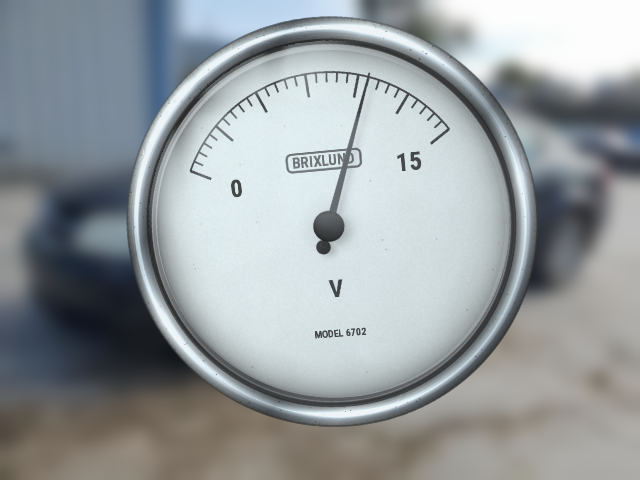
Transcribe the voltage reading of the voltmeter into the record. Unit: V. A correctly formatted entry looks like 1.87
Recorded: 10.5
